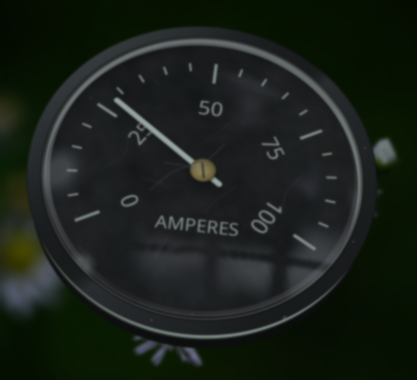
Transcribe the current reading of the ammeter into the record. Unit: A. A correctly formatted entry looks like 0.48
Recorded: 27.5
